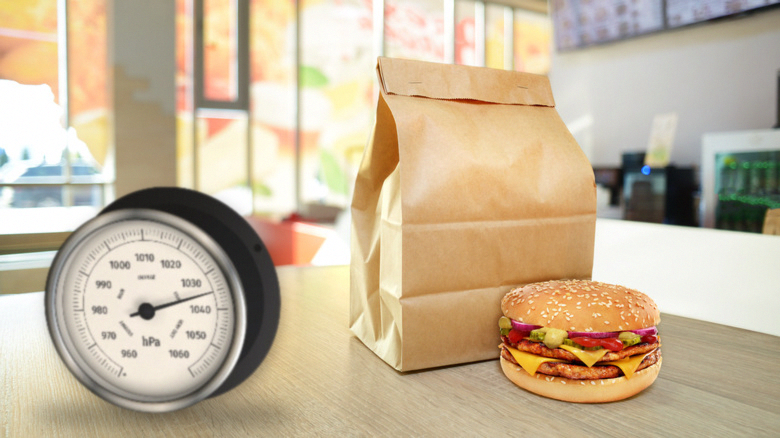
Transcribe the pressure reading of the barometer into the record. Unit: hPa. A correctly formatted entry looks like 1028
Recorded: 1035
